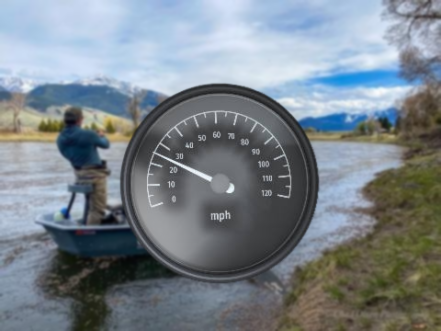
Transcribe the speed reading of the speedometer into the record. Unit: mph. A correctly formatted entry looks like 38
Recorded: 25
